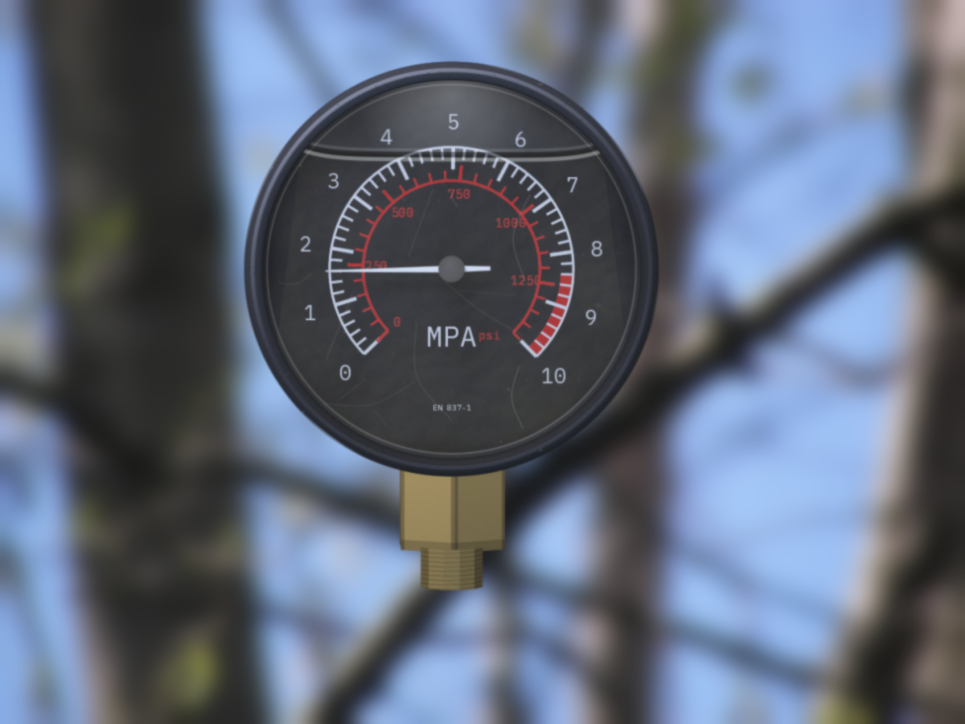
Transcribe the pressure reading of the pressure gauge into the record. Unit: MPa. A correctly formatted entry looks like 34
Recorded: 1.6
